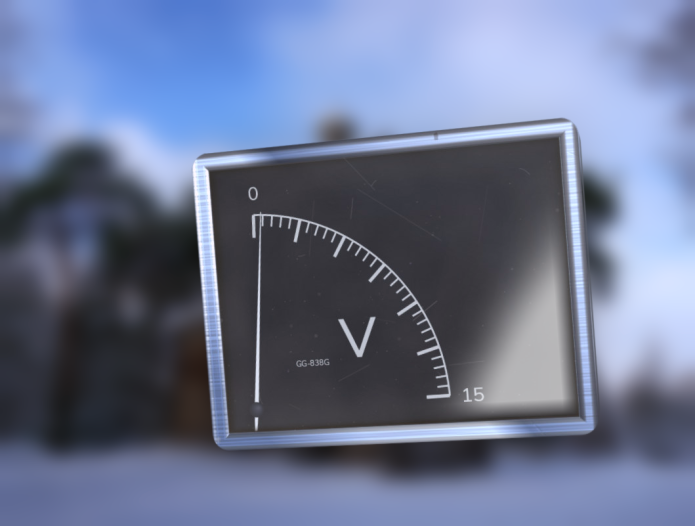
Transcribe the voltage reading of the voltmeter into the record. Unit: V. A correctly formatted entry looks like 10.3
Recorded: 0.5
